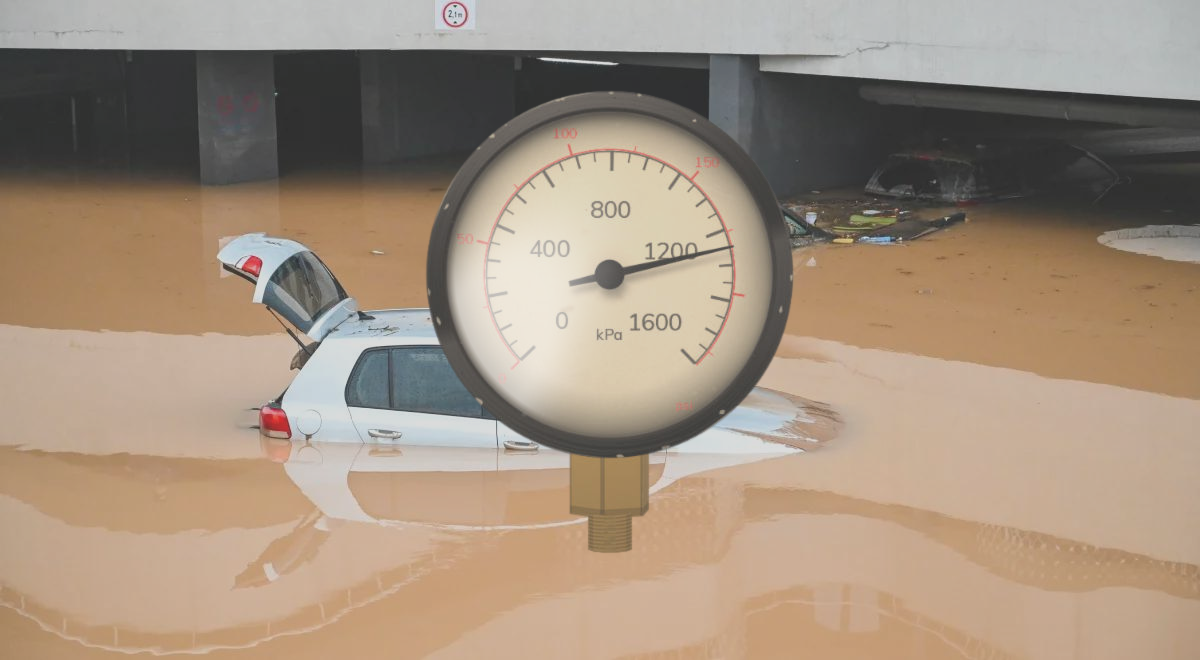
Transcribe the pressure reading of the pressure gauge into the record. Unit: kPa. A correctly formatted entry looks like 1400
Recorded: 1250
